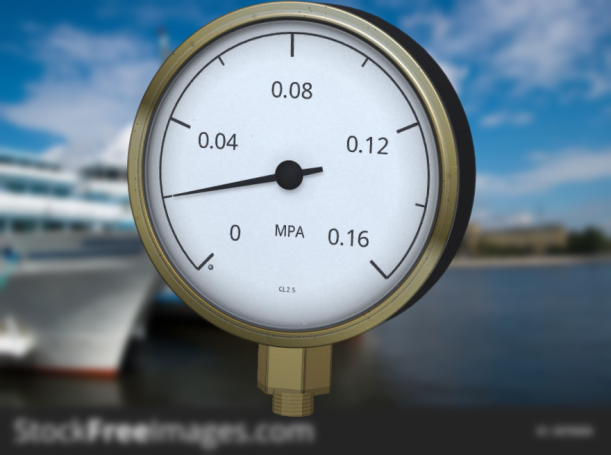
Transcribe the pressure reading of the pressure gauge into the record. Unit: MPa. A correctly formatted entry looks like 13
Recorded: 0.02
